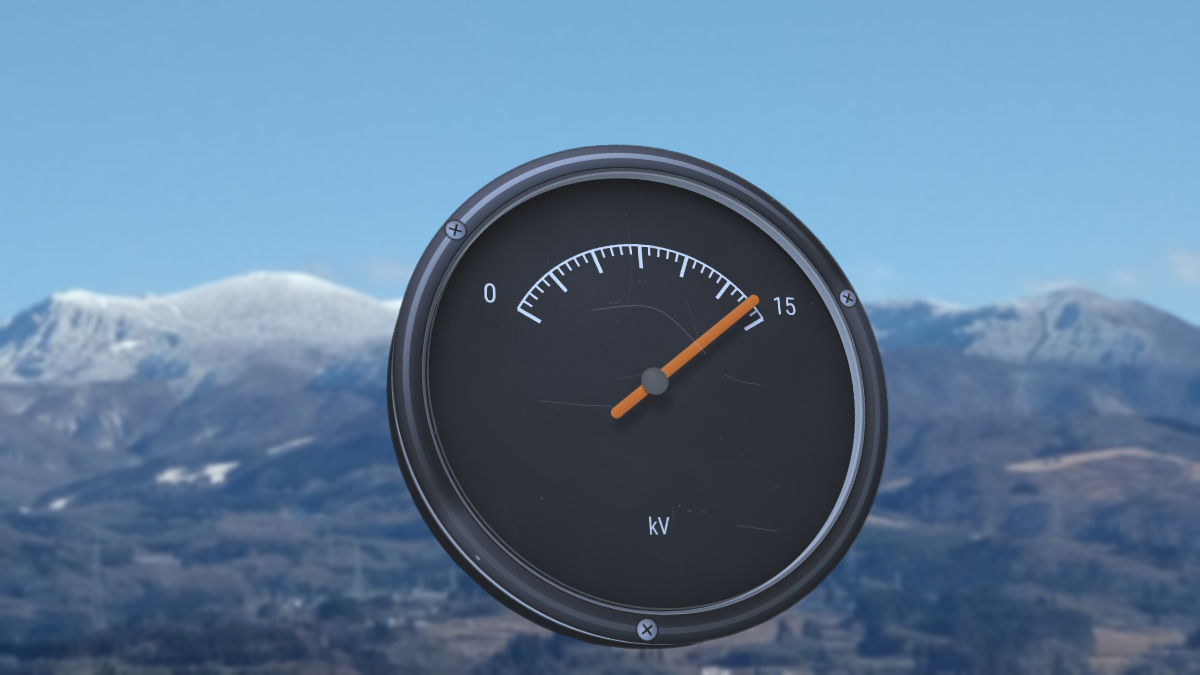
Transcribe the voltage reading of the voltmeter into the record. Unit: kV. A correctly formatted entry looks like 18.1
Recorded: 14
